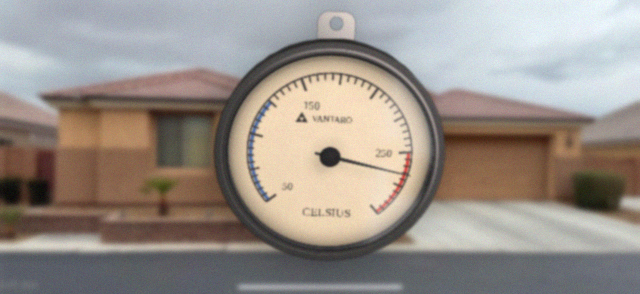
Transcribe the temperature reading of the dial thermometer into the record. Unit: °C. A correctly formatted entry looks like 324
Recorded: 265
